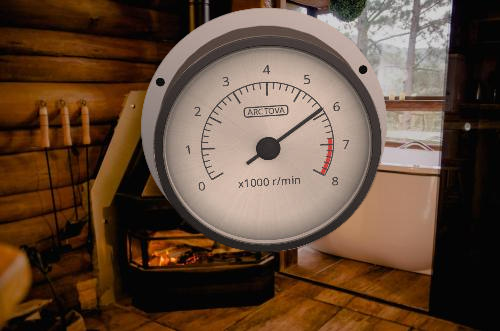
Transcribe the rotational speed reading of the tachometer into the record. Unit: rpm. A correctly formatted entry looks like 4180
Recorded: 5800
